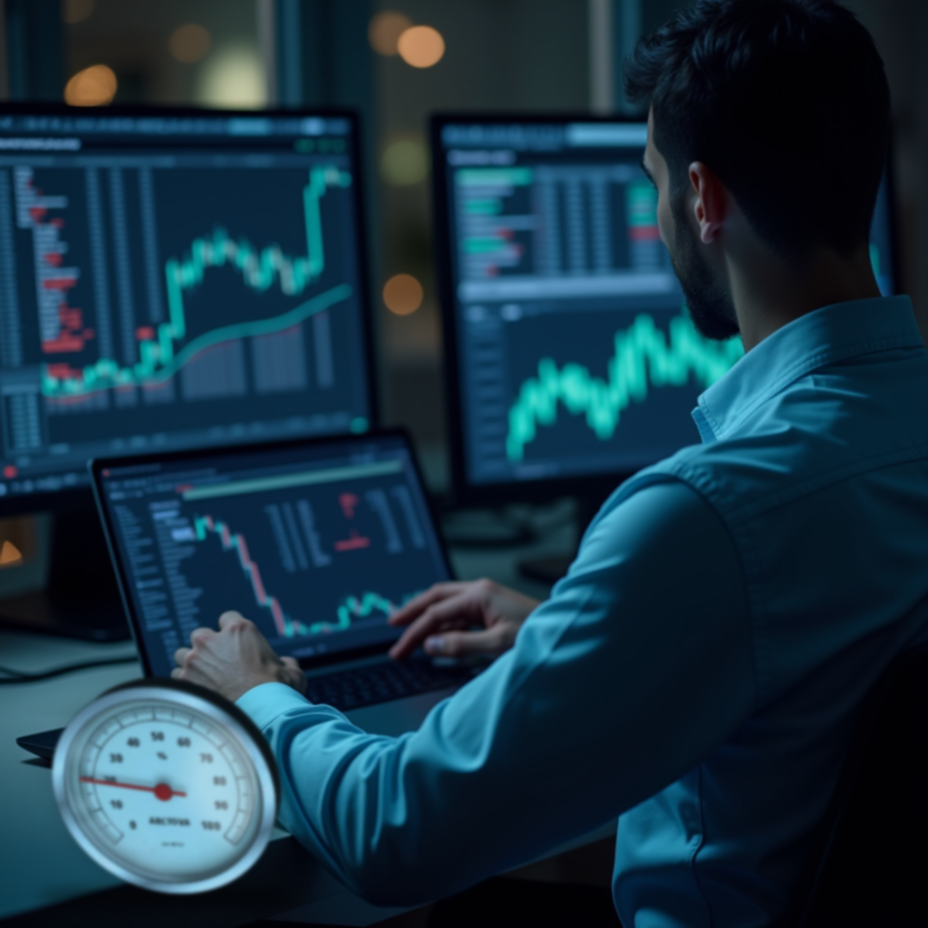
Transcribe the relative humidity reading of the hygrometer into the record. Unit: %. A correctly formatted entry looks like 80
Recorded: 20
